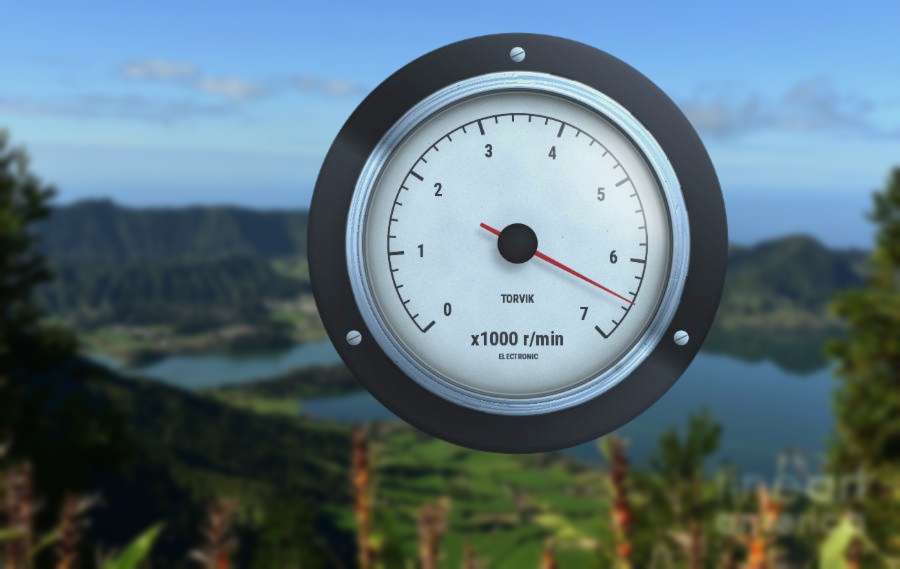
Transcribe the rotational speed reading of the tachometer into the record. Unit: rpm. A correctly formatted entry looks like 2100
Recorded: 6500
